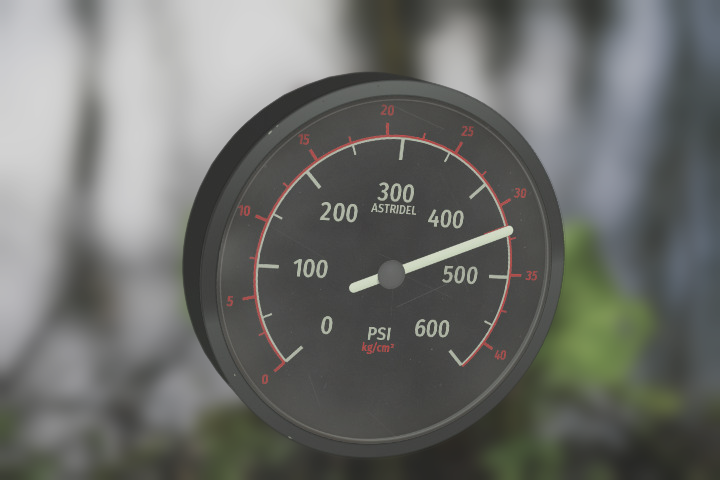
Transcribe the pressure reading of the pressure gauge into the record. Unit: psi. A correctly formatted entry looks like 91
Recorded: 450
